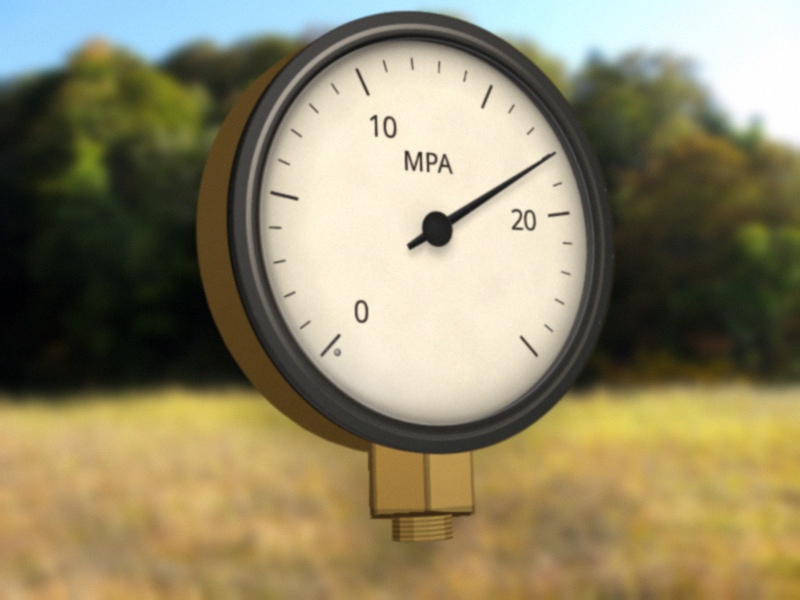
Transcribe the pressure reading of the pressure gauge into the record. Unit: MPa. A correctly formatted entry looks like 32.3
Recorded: 18
